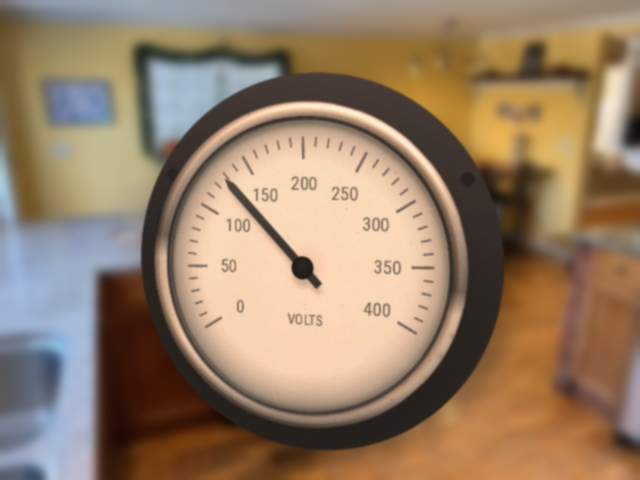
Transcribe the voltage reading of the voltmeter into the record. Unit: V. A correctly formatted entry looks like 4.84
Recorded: 130
